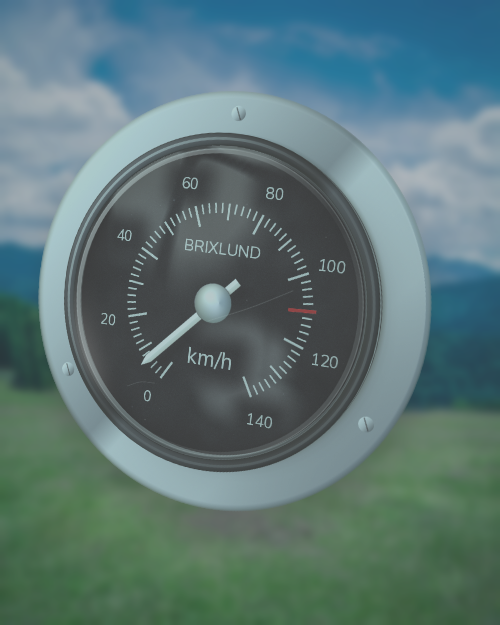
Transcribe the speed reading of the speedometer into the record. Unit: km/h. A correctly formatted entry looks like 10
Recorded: 6
